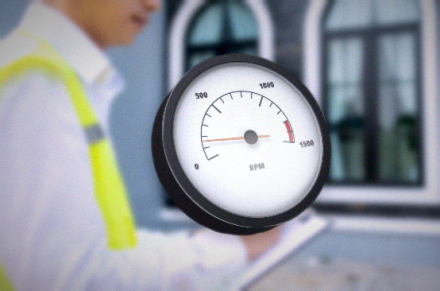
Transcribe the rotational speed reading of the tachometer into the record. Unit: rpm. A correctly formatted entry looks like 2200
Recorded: 150
